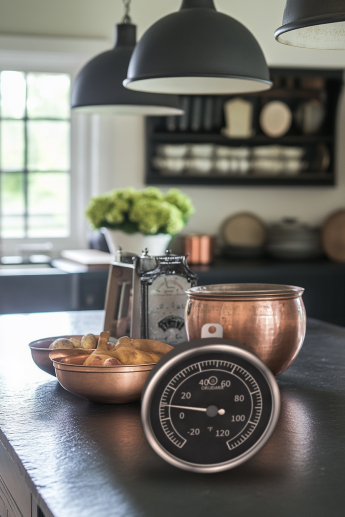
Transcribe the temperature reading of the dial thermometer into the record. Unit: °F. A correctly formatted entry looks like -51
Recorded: 10
